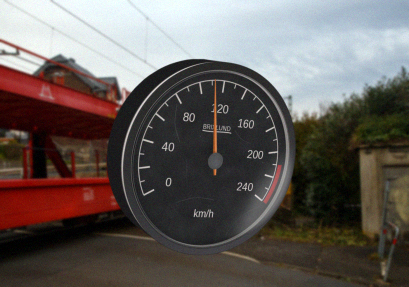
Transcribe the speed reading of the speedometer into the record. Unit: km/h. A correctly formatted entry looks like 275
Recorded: 110
